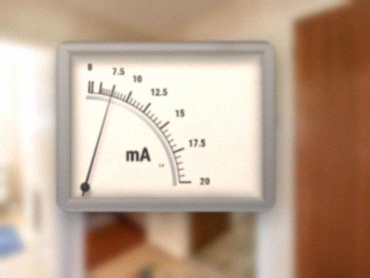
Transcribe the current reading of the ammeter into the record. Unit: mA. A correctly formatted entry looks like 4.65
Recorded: 7.5
